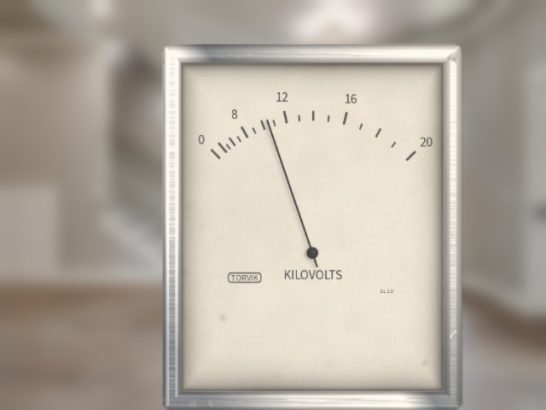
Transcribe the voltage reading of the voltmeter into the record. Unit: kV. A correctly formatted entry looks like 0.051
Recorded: 10.5
